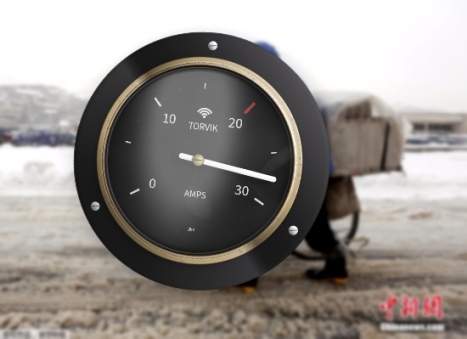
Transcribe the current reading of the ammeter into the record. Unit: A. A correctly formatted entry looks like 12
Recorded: 27.5
